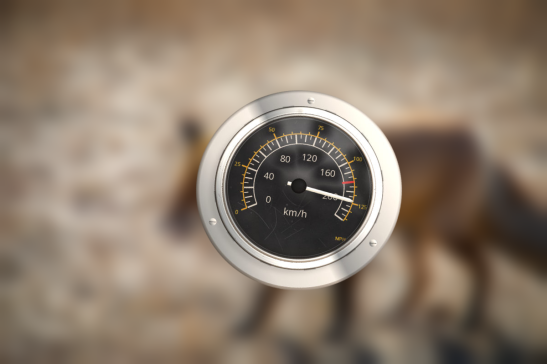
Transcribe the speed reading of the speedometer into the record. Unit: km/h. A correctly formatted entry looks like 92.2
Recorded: 200
